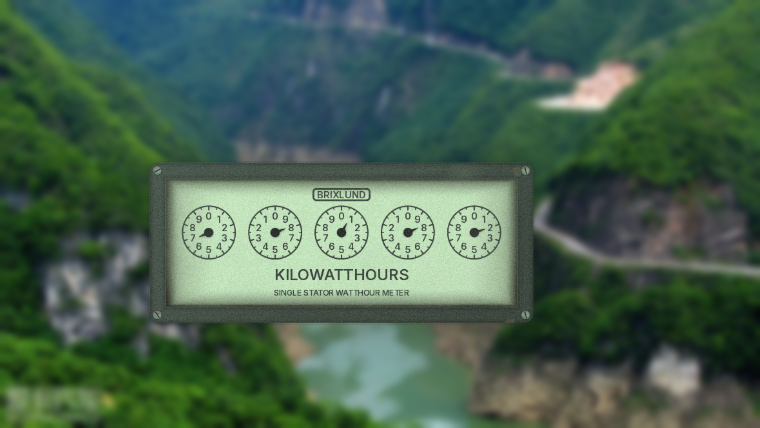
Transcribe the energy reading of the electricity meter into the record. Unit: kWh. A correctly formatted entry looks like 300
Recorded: 68082
